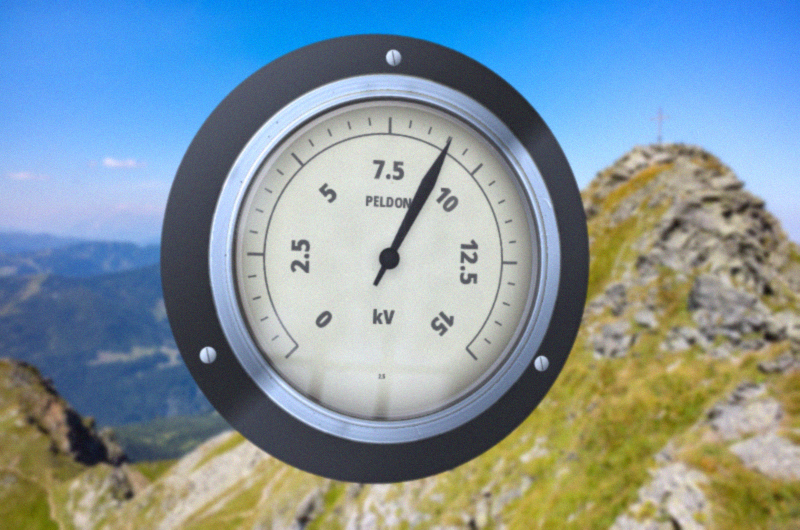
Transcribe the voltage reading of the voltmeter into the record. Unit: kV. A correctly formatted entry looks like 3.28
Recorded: 9
